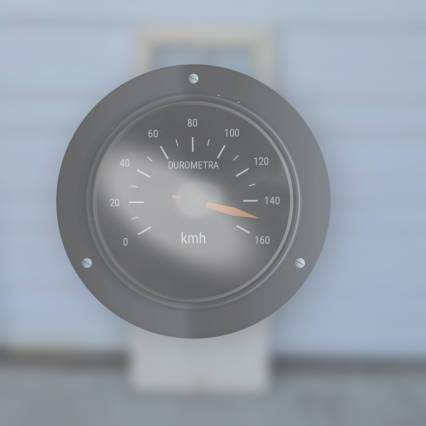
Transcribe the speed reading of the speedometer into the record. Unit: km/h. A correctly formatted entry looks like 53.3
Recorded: 150
